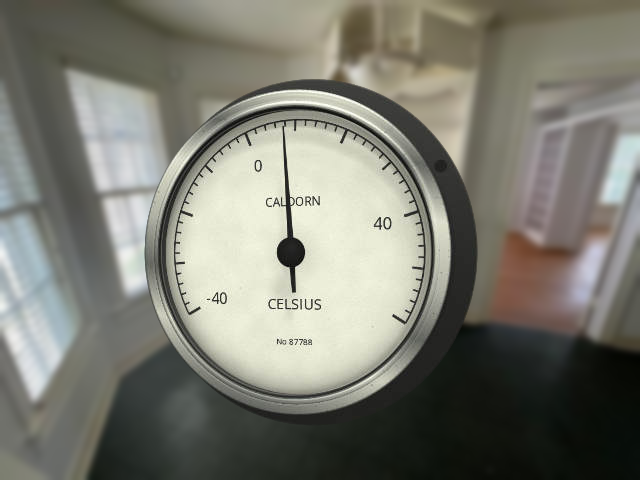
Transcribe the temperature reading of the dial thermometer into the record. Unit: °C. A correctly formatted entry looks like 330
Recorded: 8
